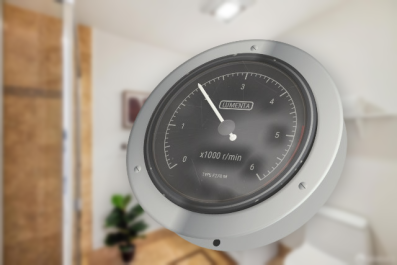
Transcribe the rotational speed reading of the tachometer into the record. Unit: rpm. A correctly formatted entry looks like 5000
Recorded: 2000
